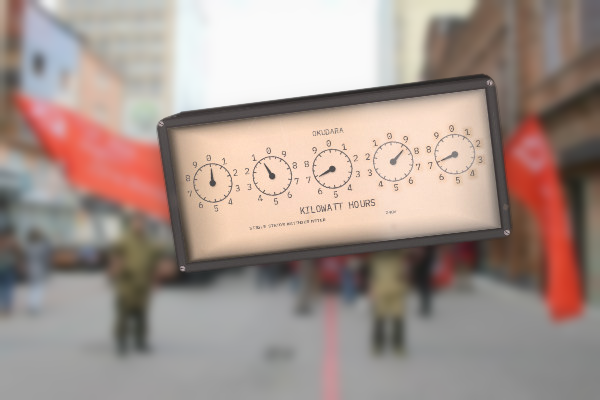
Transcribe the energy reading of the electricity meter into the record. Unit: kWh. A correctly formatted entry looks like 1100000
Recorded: 687
